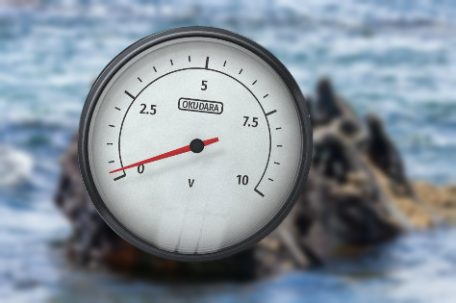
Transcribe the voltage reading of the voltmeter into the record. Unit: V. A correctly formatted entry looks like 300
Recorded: 0.25
